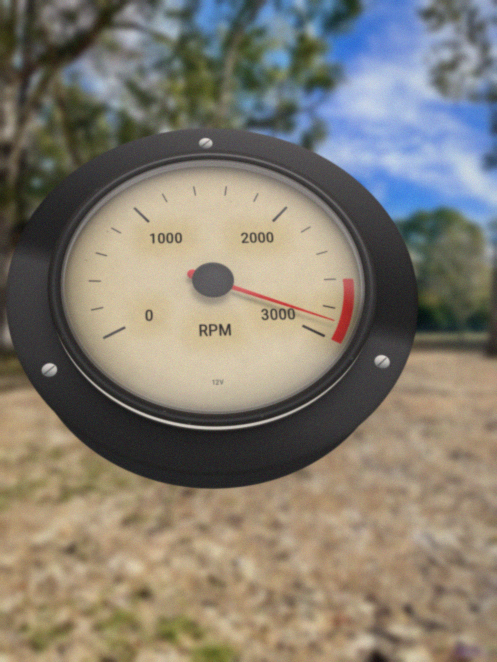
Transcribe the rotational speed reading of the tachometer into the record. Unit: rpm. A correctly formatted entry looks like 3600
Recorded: 2900
